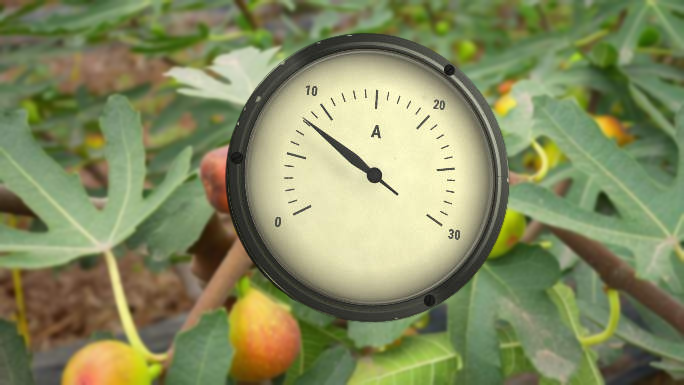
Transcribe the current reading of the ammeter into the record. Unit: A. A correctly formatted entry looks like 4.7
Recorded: 8
